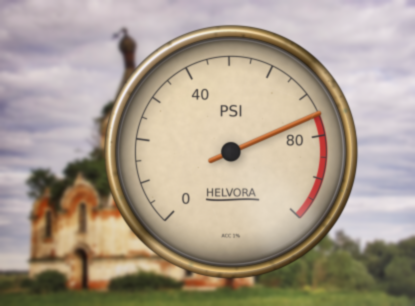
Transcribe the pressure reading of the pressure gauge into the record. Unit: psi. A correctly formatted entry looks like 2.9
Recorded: 75
